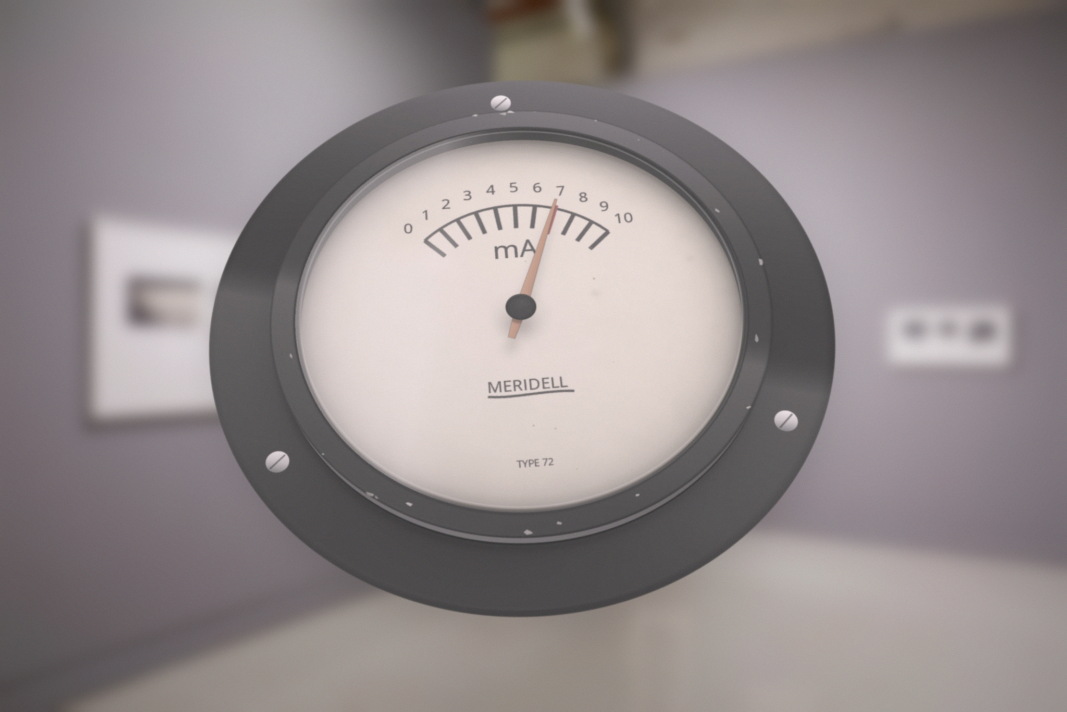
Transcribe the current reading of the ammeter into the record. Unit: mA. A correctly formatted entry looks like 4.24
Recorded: 7
